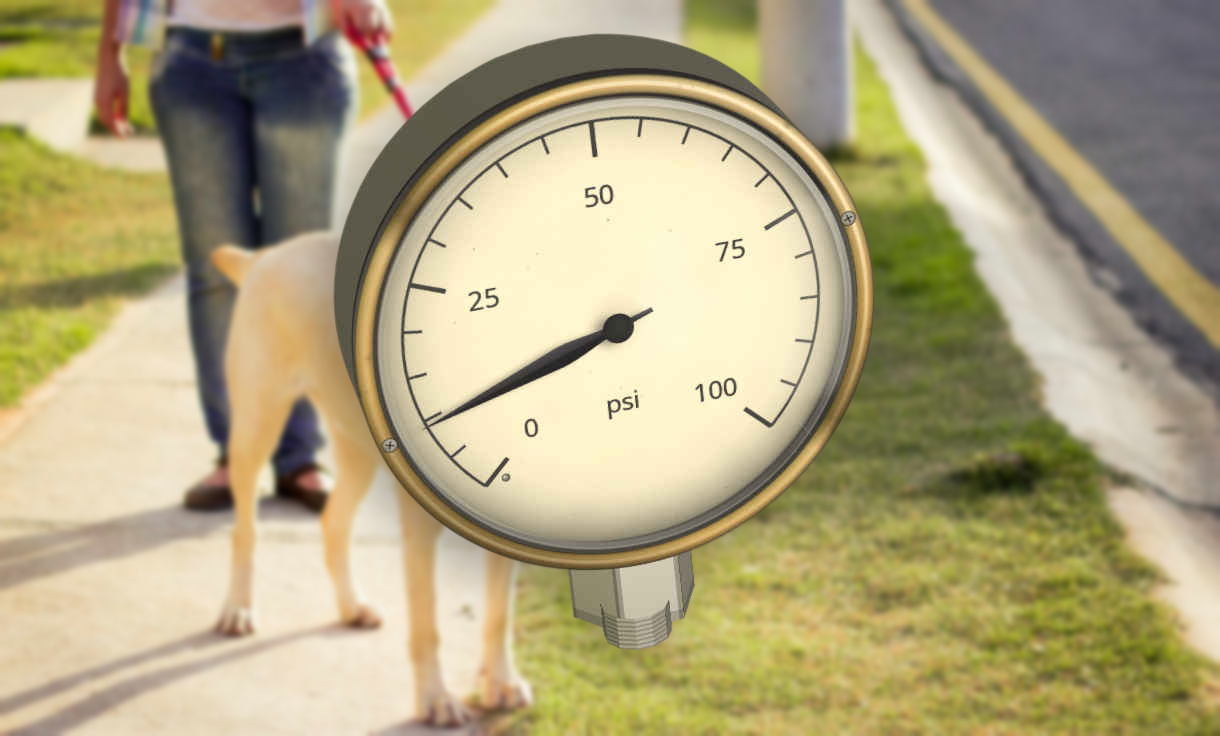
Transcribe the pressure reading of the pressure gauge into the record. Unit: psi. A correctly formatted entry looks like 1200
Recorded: 10
